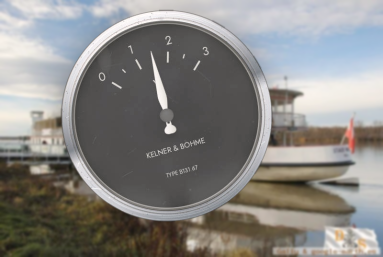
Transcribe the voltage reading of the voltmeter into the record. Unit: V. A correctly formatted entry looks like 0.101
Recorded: 1.5
